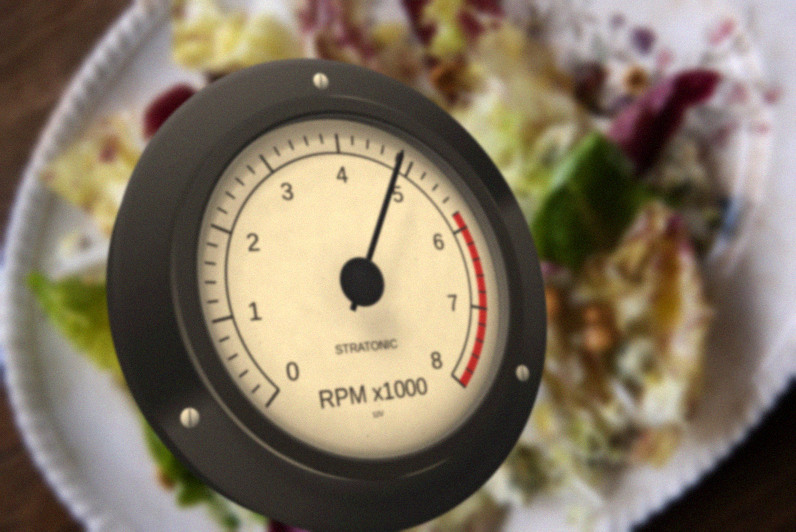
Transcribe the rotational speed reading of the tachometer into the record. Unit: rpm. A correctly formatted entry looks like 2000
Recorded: 4800
